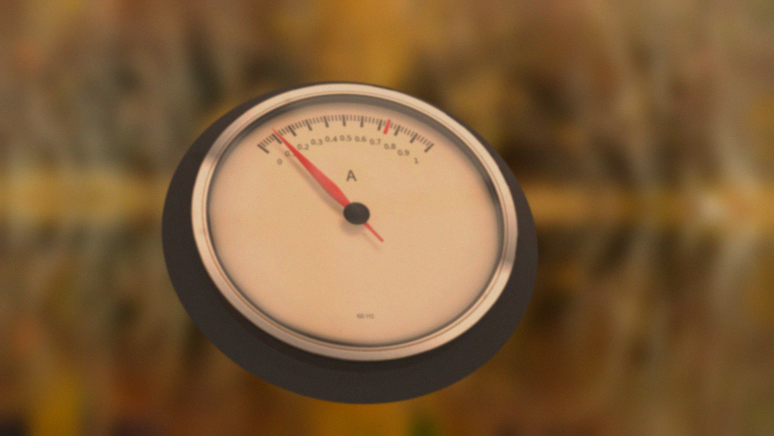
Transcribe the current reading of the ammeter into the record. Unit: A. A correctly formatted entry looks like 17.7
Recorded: 0.1
